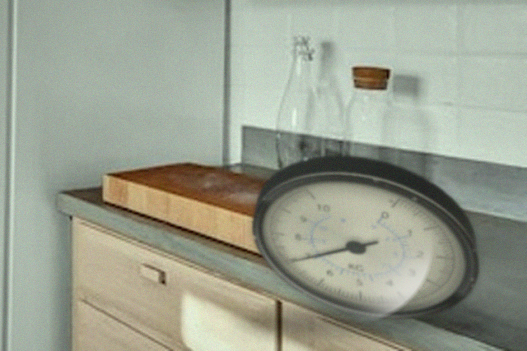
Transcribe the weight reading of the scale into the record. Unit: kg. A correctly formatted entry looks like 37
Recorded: 7
